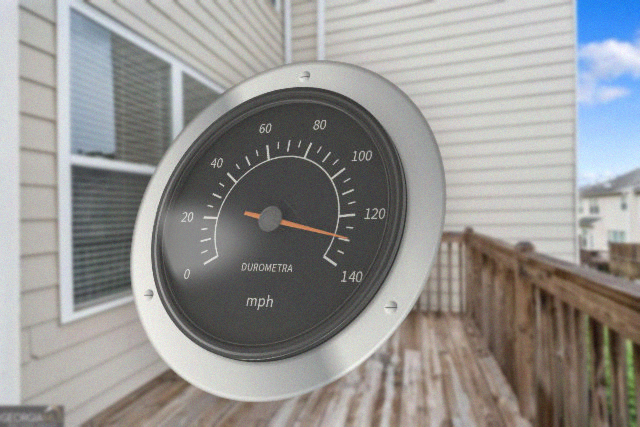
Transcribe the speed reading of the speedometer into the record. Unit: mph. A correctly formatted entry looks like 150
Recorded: 130
